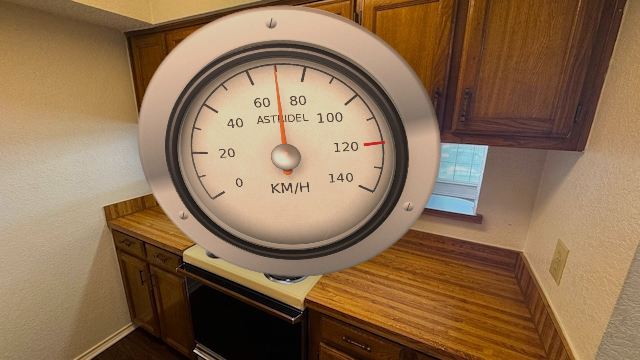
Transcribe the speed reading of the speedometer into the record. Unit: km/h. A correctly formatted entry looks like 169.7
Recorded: 70
